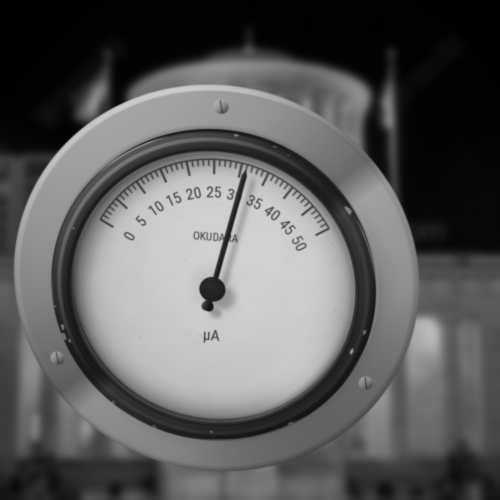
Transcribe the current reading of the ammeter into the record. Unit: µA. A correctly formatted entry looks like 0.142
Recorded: 31
